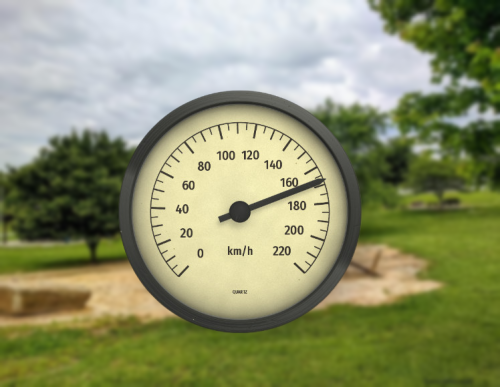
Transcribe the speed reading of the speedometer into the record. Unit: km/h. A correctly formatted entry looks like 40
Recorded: 167.5
